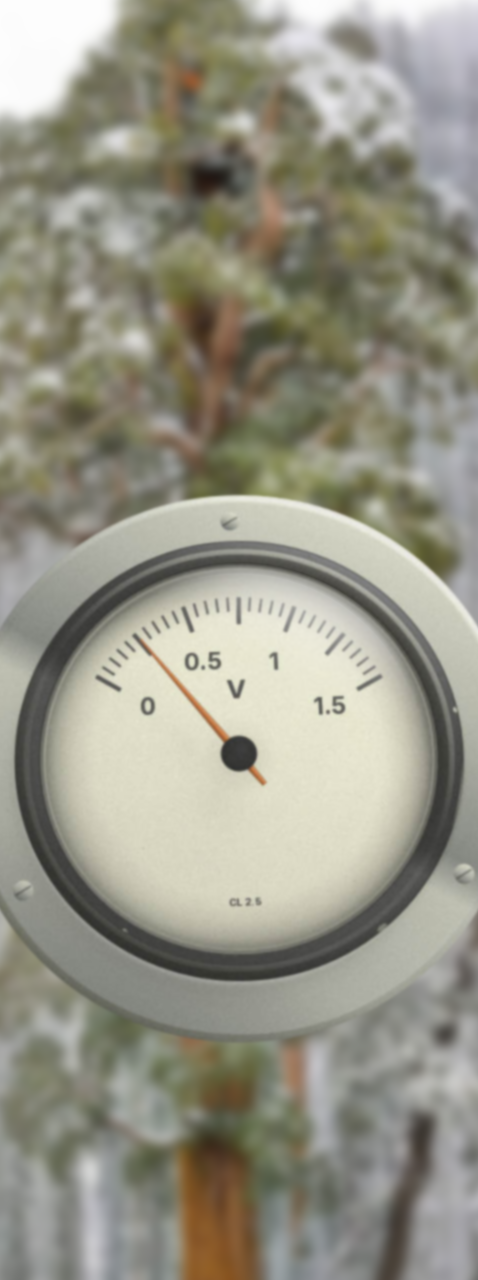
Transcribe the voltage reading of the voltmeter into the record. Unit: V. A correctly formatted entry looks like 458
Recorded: 0.25
